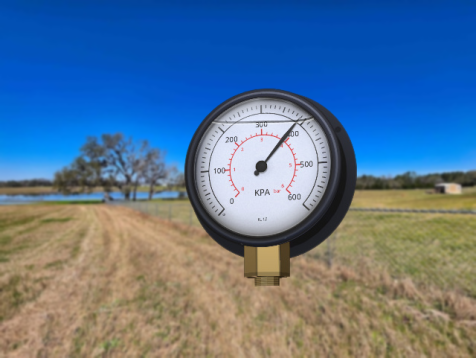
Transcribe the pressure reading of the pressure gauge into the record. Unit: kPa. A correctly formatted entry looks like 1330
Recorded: 390
